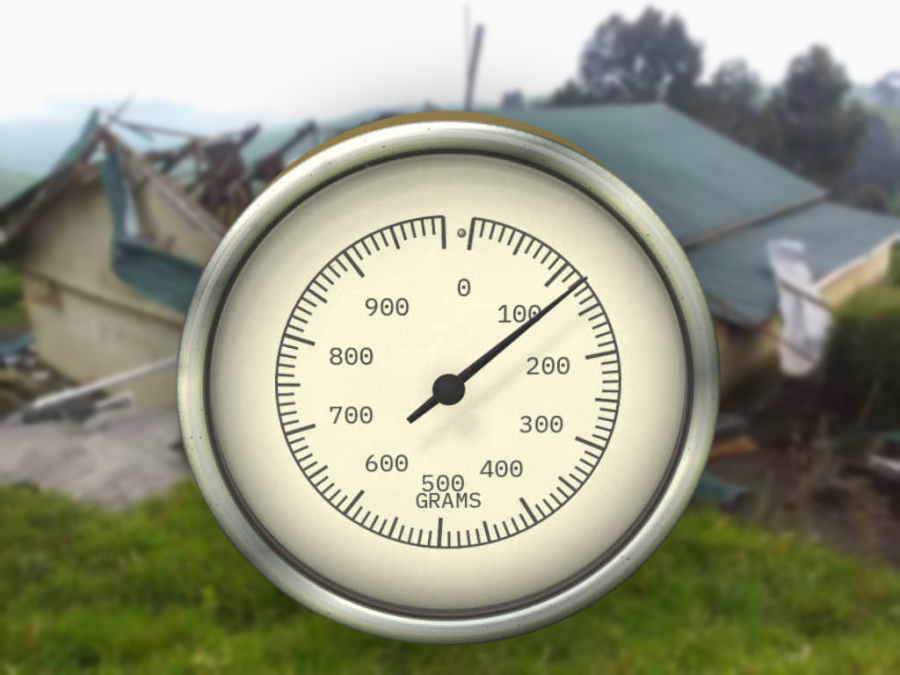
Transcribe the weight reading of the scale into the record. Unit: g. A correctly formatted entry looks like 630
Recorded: 120
